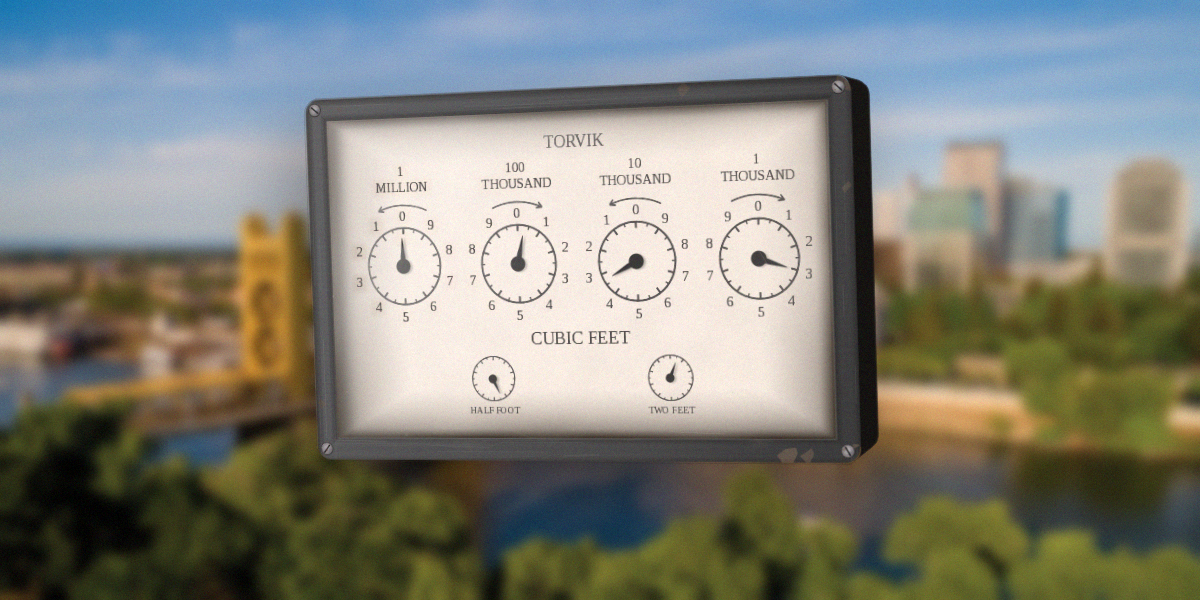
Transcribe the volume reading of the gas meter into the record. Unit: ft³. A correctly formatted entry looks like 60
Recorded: 3300
